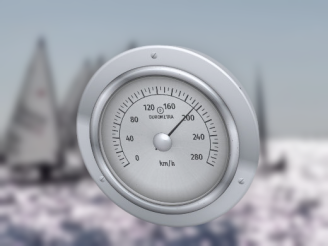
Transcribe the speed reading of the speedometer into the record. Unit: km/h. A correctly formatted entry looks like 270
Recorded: 195
